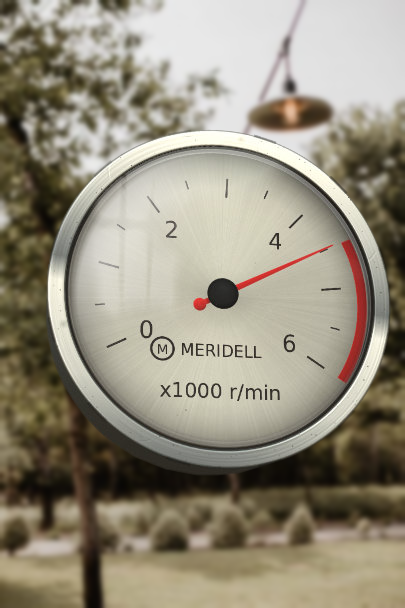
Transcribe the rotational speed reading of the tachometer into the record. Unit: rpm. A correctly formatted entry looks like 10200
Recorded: 4500
